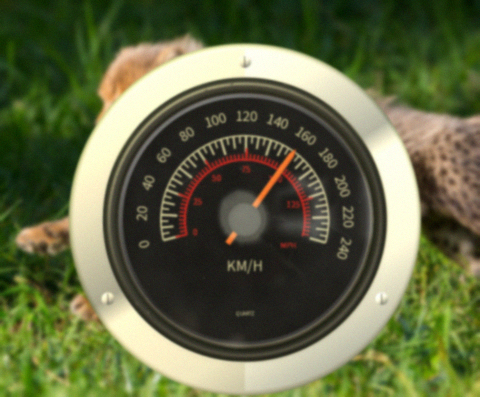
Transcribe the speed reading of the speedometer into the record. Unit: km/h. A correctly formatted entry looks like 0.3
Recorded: 160
